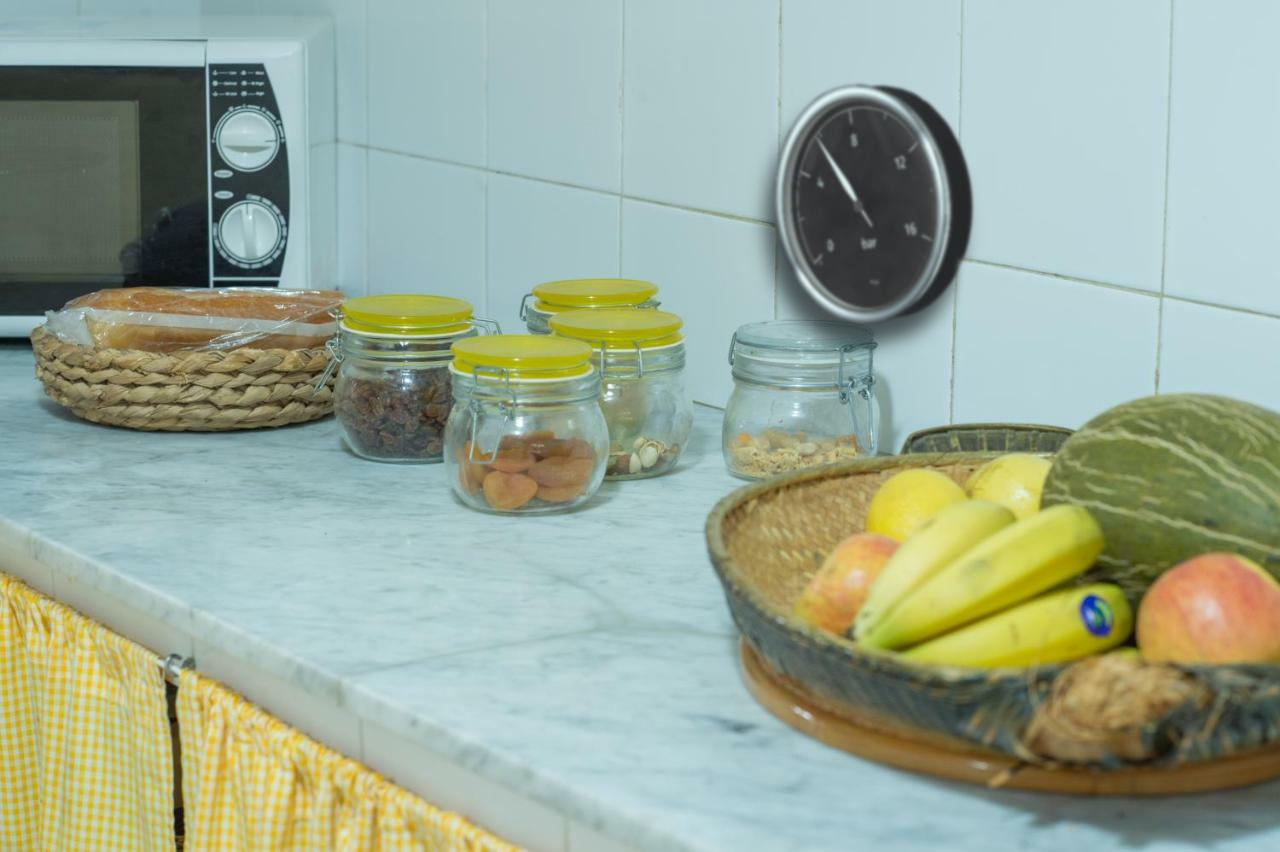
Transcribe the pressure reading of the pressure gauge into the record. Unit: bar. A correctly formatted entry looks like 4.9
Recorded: 6
